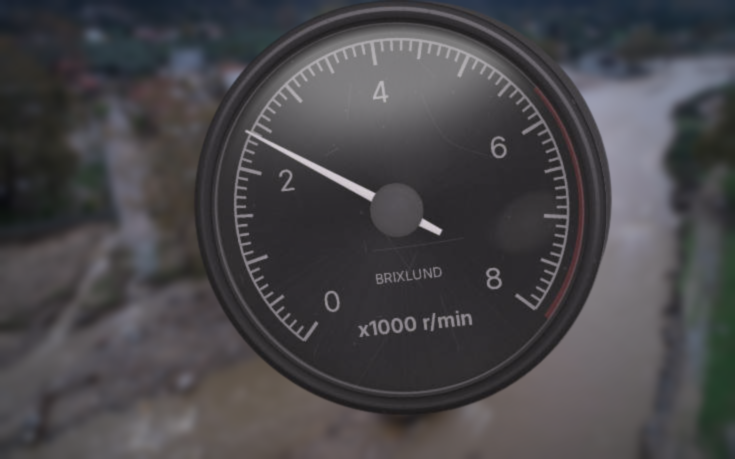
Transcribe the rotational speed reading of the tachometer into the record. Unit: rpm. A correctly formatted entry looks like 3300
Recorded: 2400
